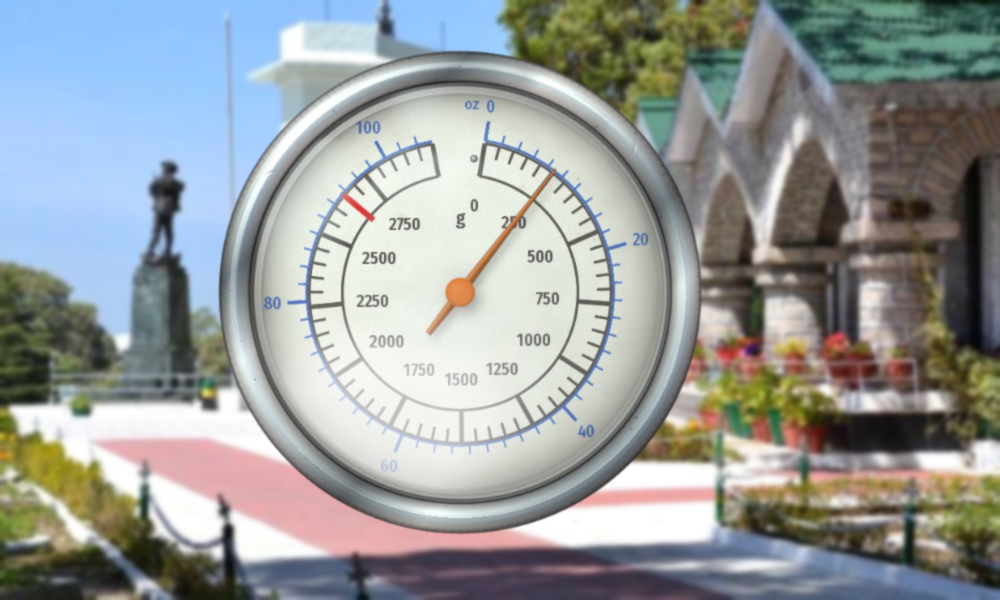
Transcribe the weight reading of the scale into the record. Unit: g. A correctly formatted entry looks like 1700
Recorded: 250
